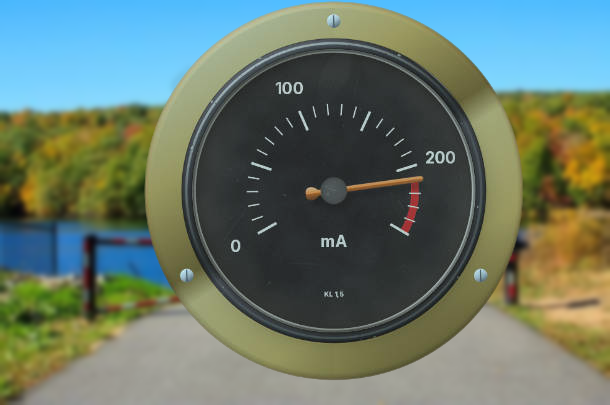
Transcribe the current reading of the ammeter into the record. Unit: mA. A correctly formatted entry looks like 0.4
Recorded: 210
